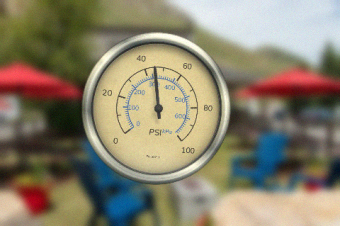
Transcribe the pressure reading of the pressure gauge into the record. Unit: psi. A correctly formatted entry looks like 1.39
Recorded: 45
